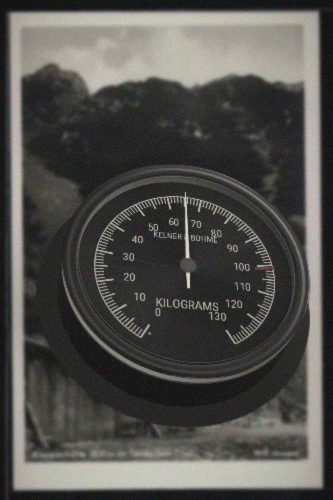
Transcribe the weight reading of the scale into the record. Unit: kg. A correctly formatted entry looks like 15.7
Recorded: 65
